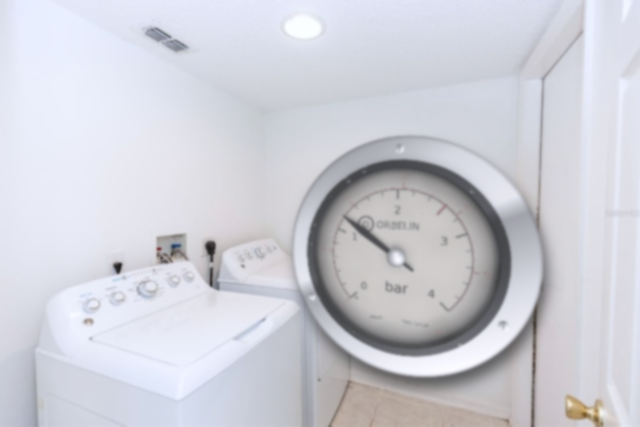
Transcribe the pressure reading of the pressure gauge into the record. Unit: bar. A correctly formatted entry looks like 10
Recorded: 1.2
